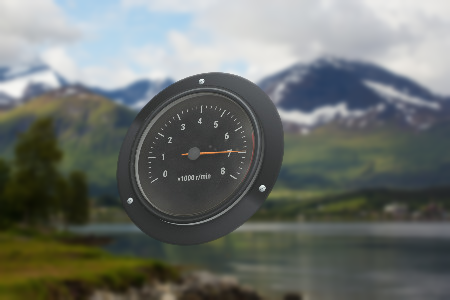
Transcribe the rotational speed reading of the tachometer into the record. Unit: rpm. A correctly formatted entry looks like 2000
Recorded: 7000
